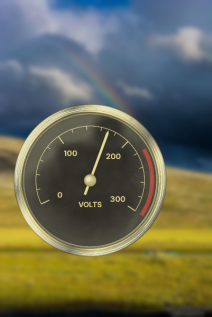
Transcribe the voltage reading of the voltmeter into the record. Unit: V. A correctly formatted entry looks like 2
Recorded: 170
